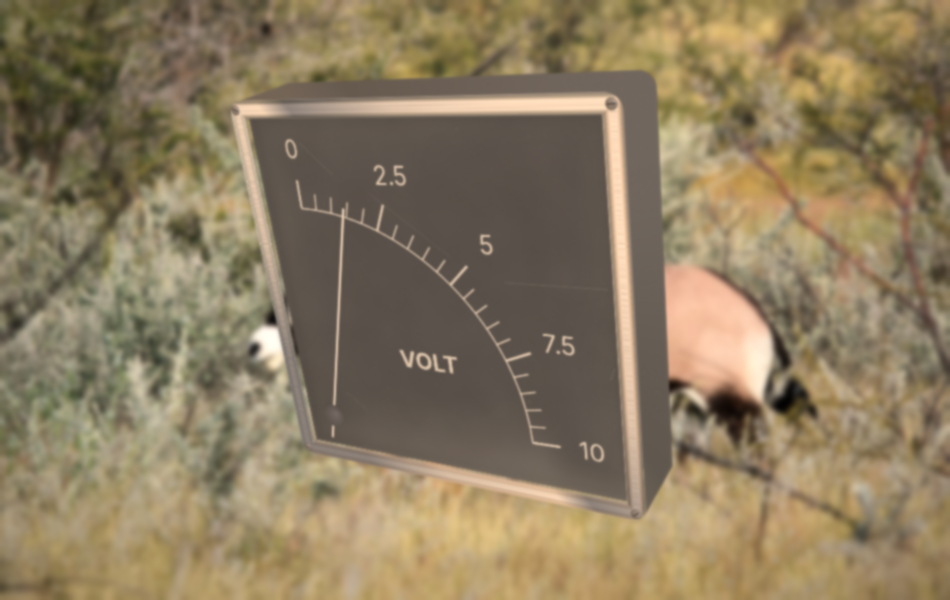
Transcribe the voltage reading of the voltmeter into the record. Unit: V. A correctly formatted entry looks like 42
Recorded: 1.5
